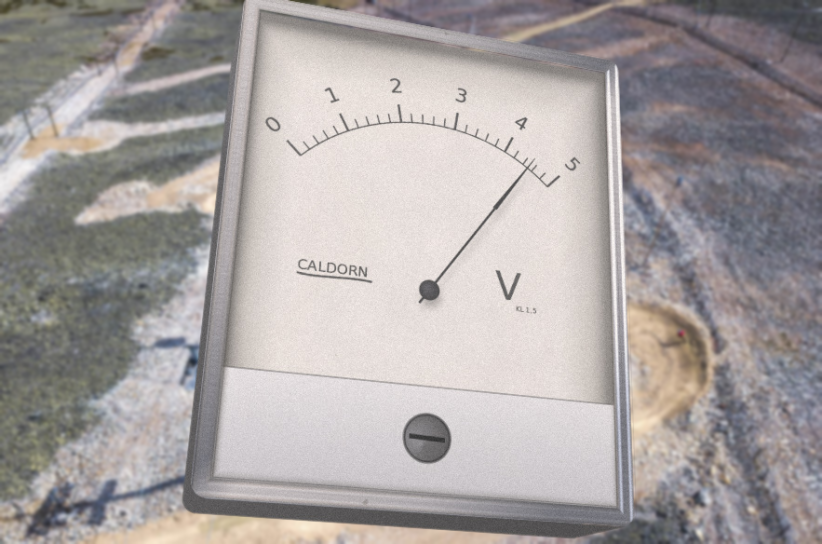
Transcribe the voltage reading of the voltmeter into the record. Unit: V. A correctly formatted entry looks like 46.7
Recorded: 4.5
